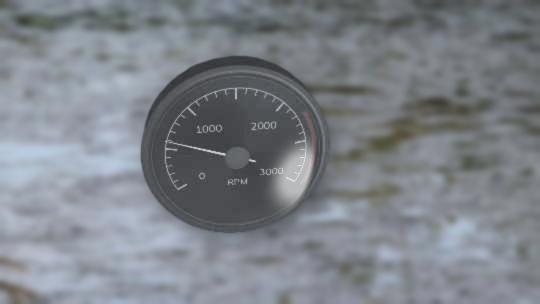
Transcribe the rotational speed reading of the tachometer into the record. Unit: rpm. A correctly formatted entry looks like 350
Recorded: 600
